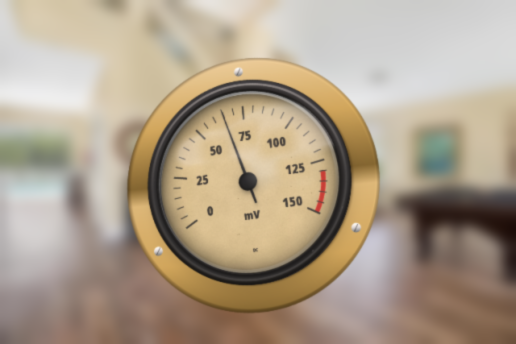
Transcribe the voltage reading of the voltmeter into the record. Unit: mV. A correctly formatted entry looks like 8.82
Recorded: 65
